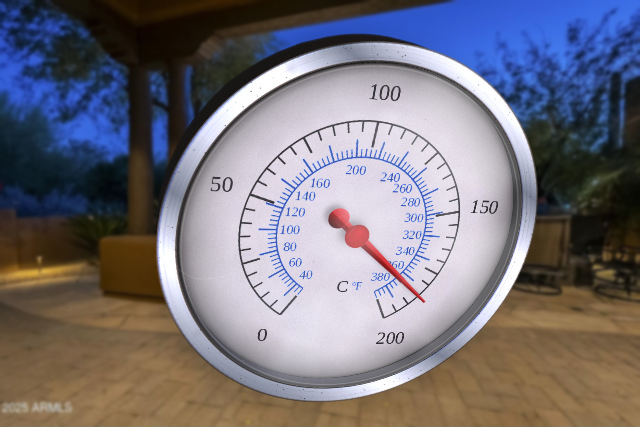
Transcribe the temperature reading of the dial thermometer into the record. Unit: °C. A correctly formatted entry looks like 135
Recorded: 185
